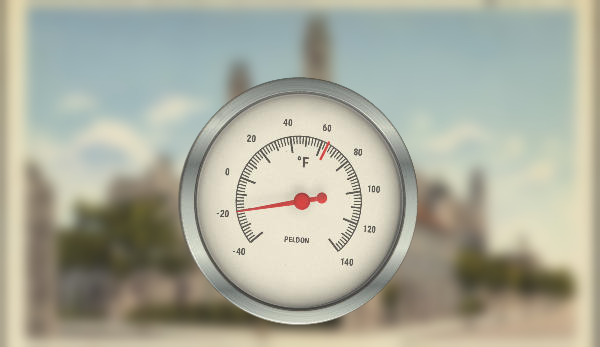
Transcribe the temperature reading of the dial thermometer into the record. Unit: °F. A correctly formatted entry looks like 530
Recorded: -20
